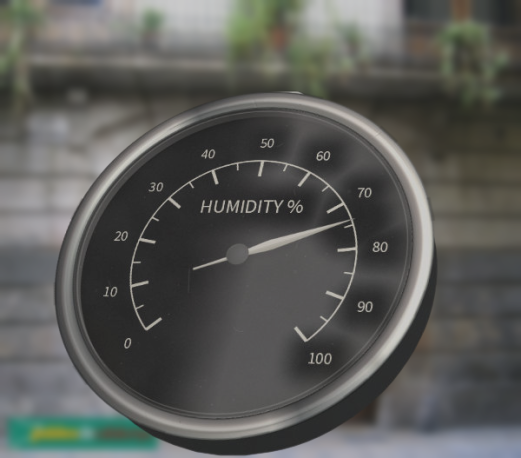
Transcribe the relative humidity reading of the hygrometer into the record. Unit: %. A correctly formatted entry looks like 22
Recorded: 75
